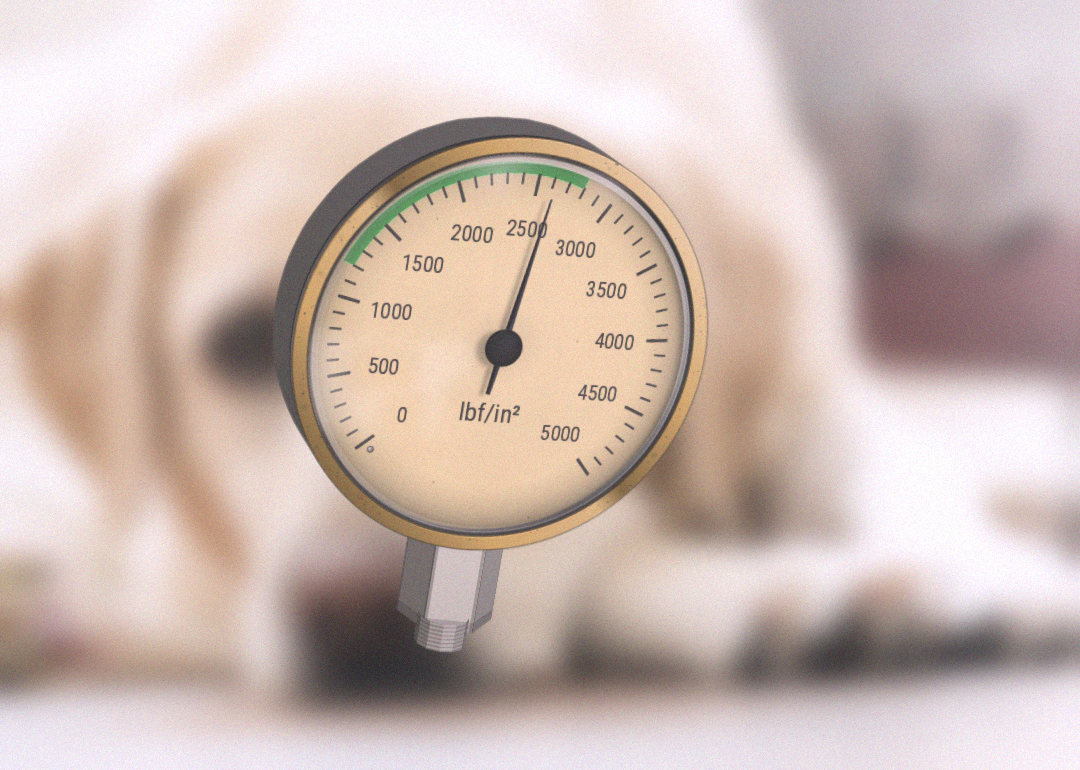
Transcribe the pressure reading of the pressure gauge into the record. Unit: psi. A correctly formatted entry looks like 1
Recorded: 2600
